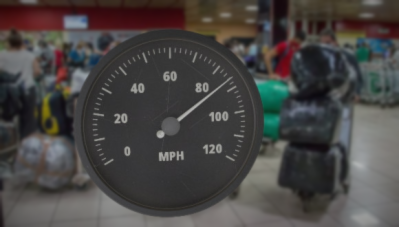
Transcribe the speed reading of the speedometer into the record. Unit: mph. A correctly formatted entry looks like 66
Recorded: 86
